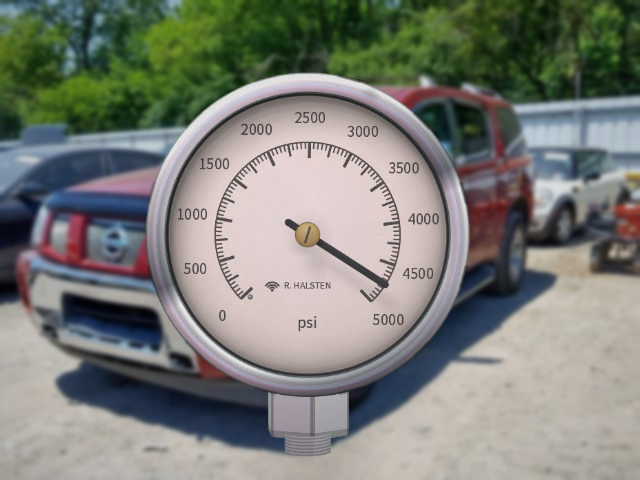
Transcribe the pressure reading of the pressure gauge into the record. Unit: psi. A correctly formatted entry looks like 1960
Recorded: 4750
